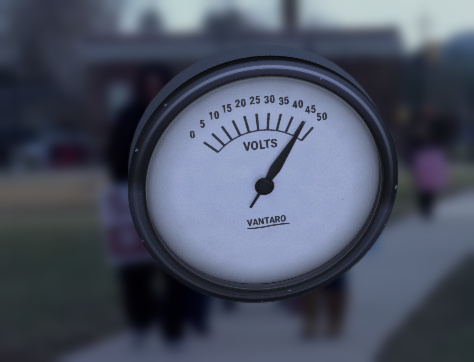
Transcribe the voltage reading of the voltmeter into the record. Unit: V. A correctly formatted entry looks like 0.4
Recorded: 45
